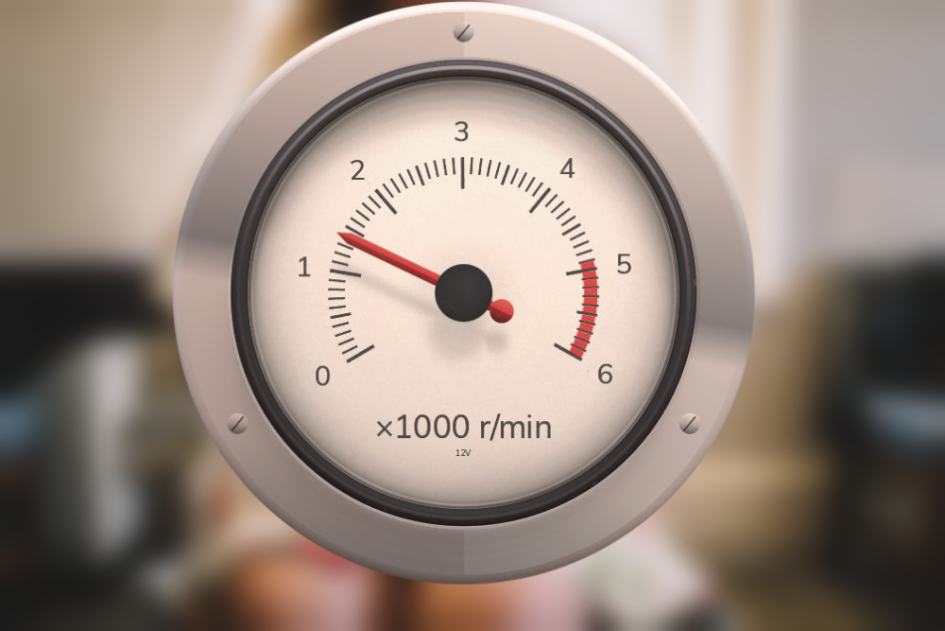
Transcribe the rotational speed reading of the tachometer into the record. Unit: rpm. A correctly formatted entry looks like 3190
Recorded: 1400
